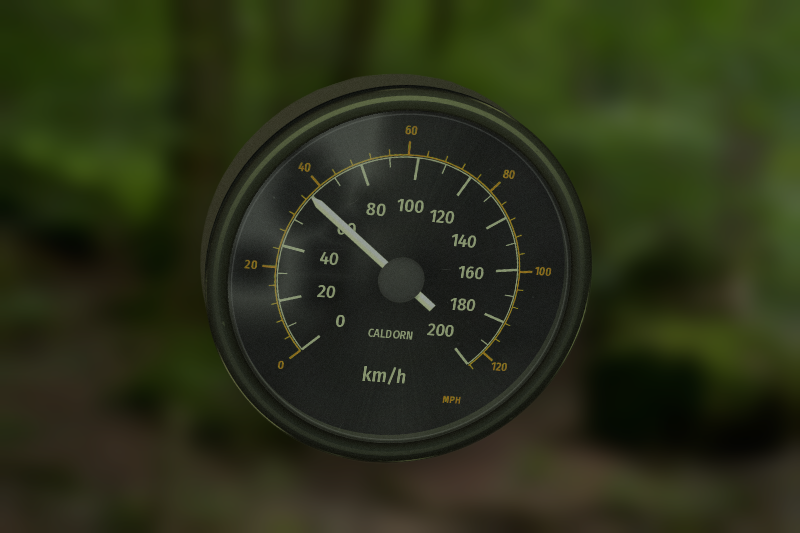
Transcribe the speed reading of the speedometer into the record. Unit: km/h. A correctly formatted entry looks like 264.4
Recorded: 60
